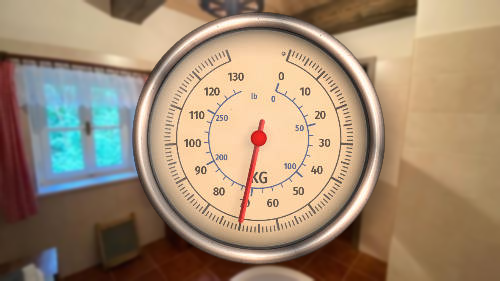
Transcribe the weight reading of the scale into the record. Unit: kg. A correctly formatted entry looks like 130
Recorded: 70
